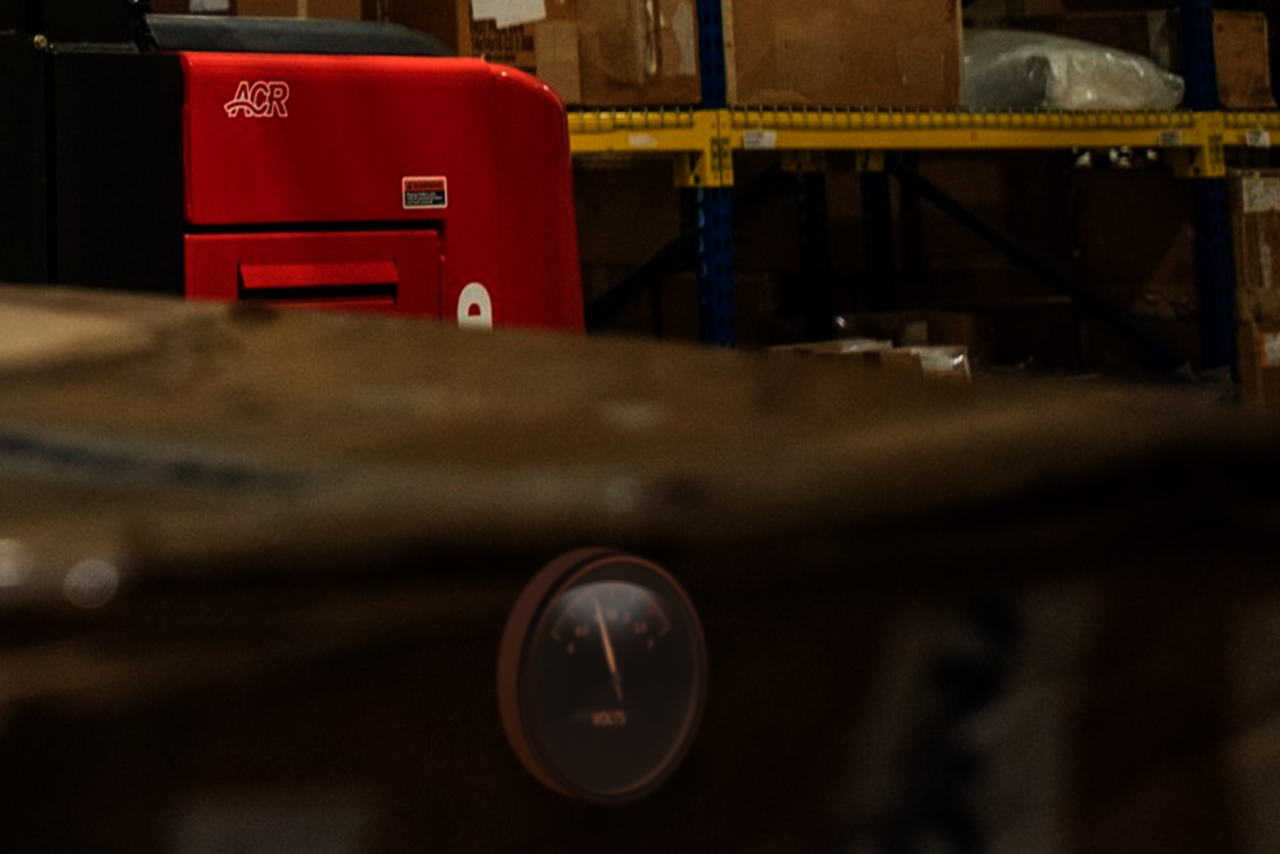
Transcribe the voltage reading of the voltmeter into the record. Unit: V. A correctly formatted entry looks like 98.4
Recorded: 1
